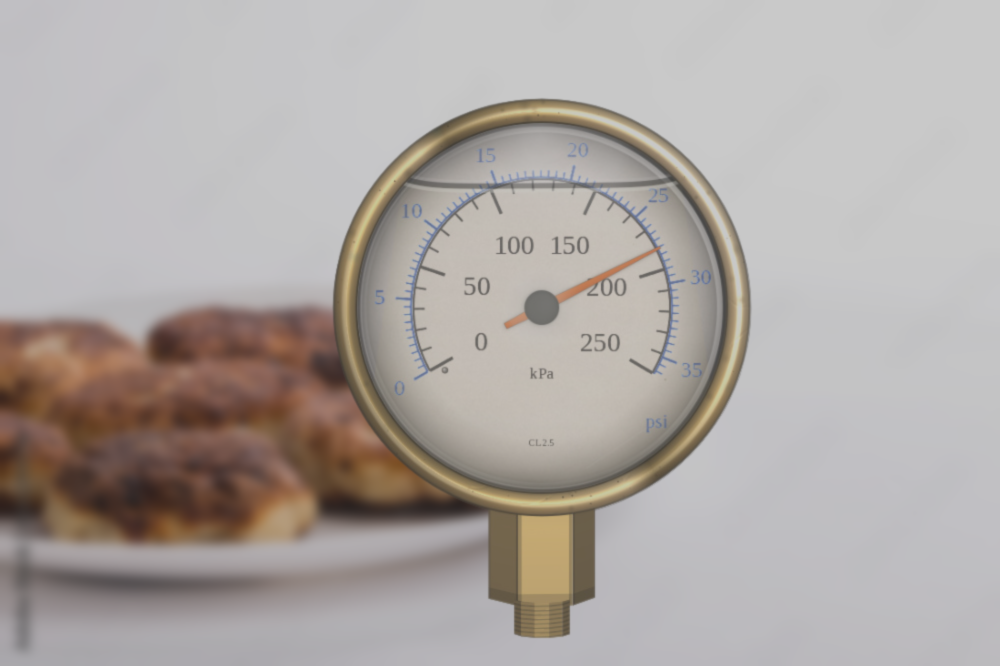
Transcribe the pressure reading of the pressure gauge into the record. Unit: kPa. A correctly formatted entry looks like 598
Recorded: 190
